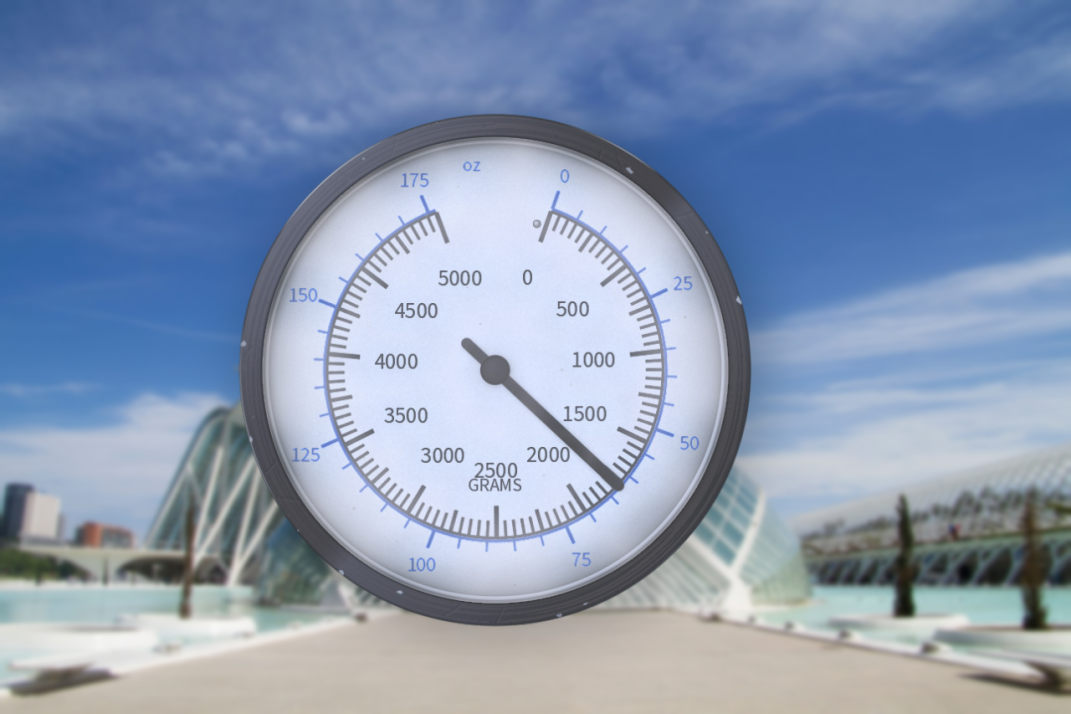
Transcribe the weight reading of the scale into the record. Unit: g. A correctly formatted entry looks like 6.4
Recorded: 1775
